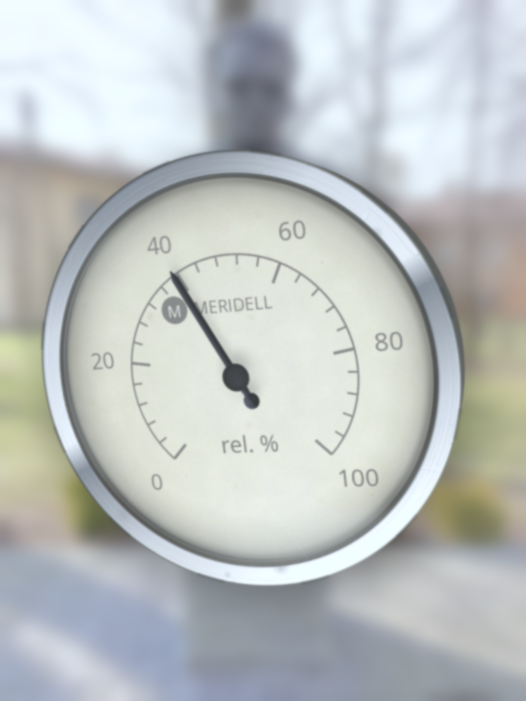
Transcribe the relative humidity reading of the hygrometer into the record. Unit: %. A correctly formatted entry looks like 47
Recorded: 40
